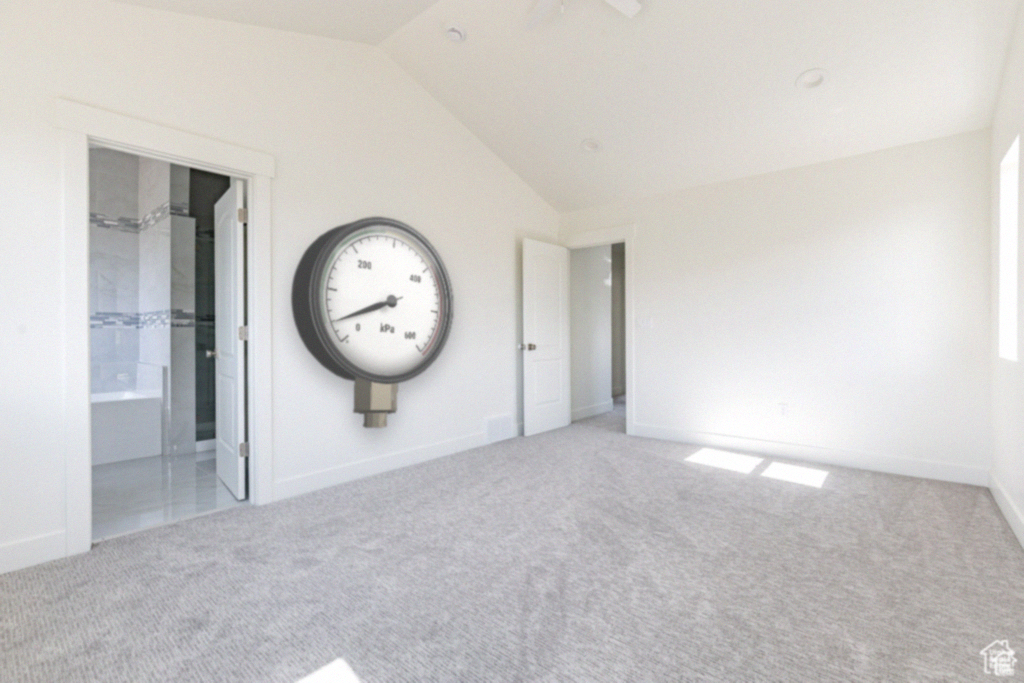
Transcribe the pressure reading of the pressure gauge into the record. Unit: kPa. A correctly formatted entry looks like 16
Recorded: 40
